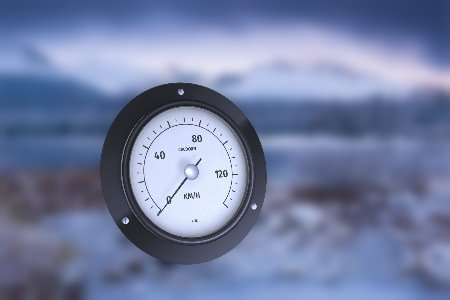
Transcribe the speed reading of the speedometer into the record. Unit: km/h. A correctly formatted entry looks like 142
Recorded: 0
